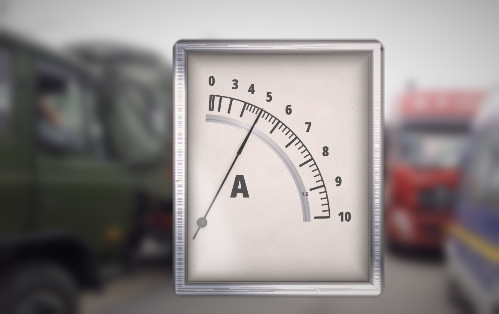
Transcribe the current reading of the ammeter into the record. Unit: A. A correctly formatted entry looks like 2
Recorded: 5
